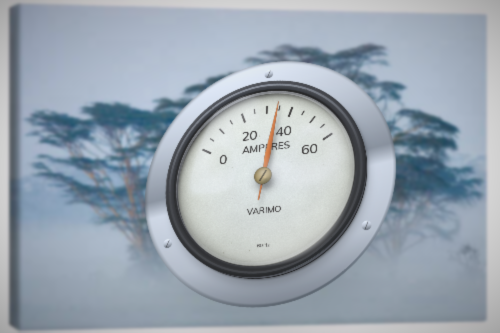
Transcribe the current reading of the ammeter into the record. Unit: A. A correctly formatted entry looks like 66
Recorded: 35
